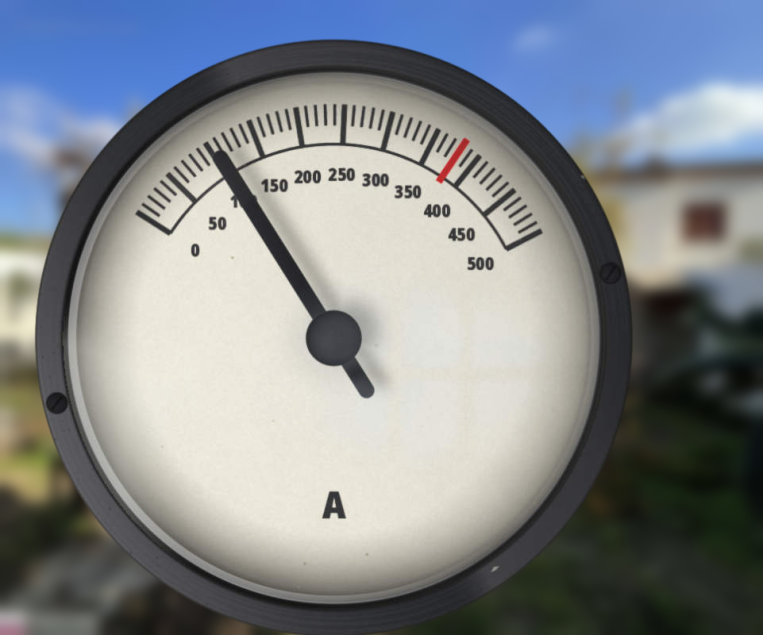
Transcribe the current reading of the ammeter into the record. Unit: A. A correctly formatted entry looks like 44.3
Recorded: 105
